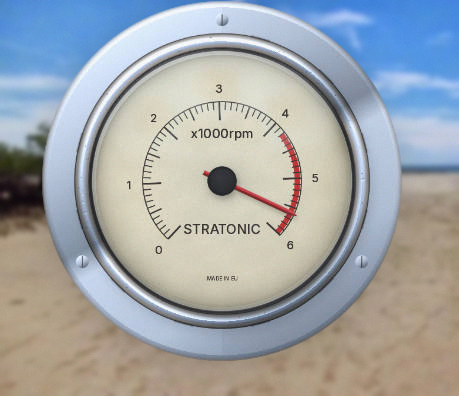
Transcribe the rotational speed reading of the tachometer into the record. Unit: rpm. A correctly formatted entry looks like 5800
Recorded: 5600
